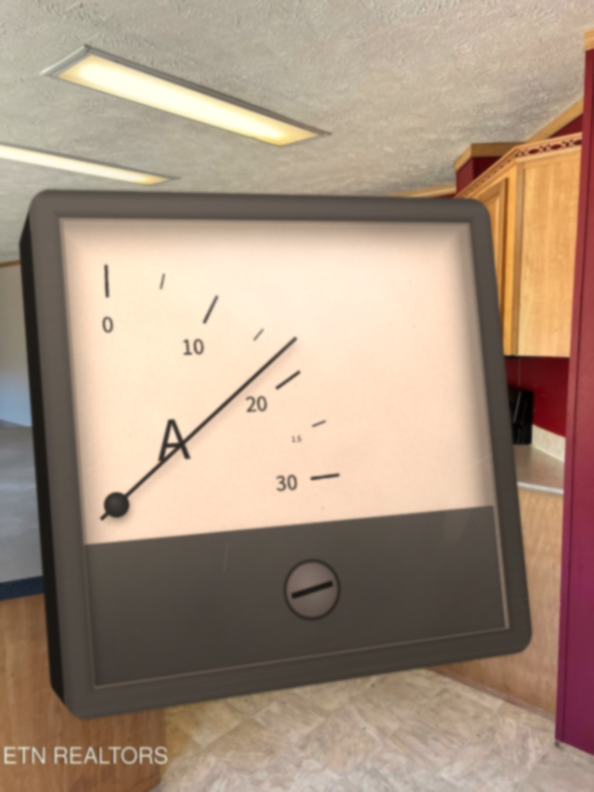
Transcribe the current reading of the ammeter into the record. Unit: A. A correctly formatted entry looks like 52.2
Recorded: 17.5
